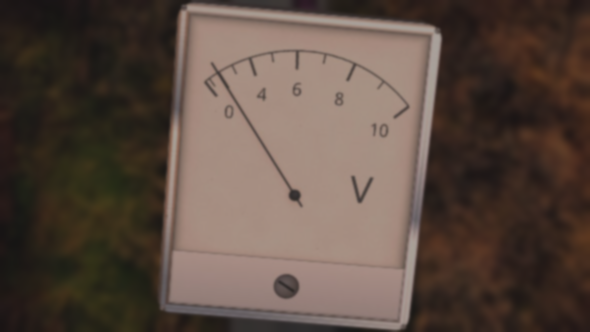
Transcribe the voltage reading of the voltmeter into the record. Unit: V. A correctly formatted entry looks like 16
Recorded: 2
